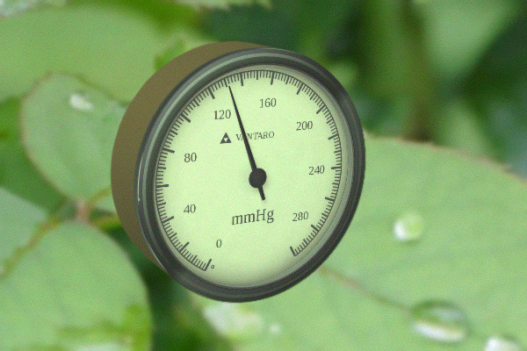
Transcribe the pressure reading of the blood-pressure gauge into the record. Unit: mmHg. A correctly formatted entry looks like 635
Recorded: 130
